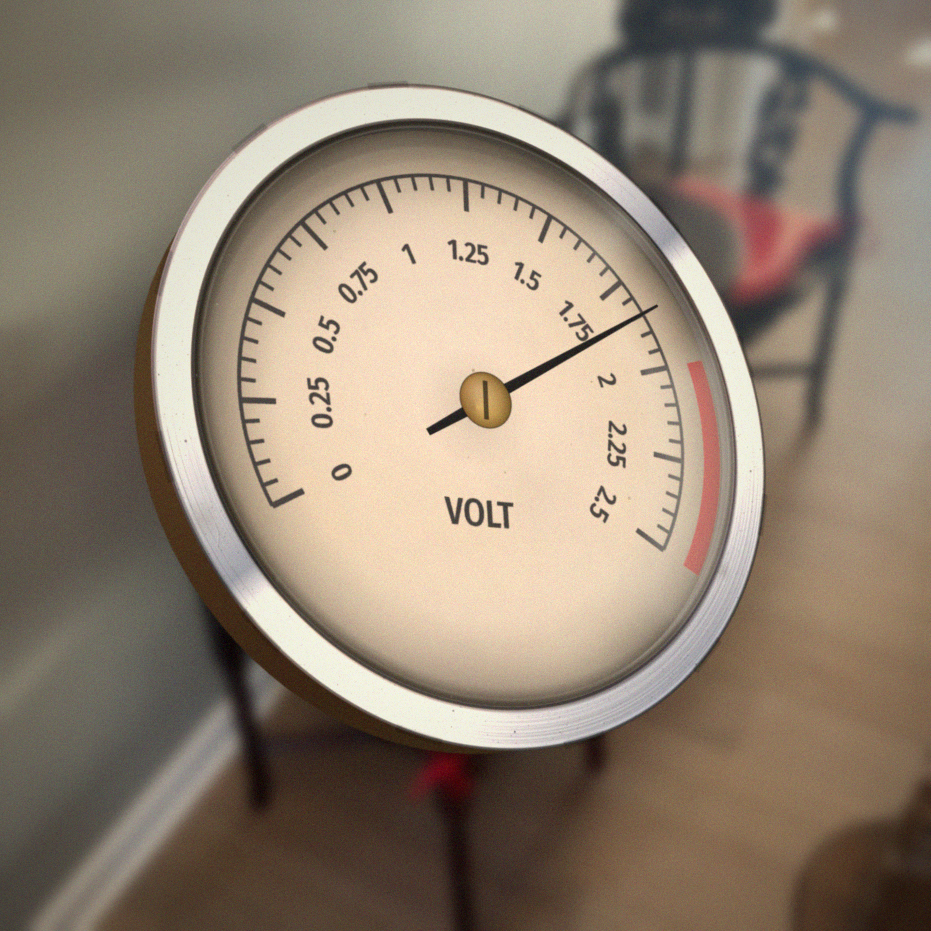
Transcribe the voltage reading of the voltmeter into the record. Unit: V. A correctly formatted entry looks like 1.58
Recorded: 1.85
